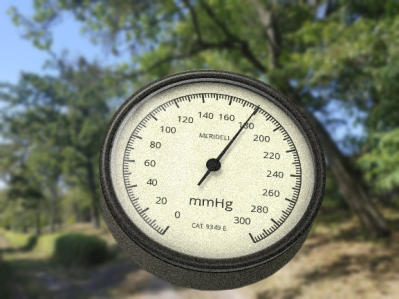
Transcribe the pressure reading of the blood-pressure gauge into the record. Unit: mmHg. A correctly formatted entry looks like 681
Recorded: 180
